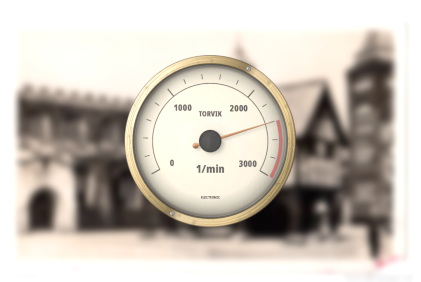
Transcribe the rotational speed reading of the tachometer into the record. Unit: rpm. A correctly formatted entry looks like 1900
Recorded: 2400
